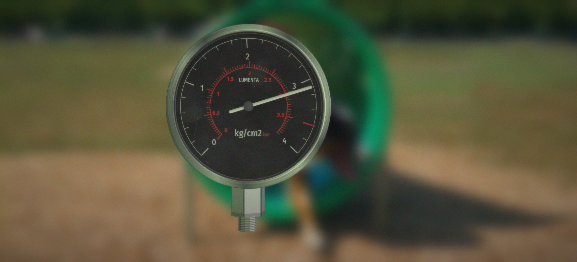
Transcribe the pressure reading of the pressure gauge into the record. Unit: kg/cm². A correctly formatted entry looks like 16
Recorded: 3.1
